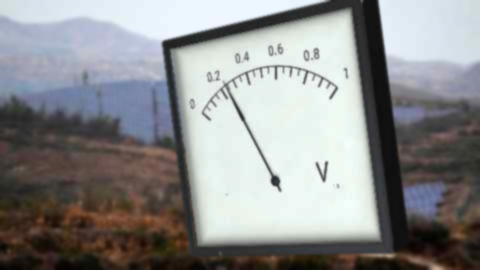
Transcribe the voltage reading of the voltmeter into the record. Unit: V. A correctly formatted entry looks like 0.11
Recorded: 0.25
